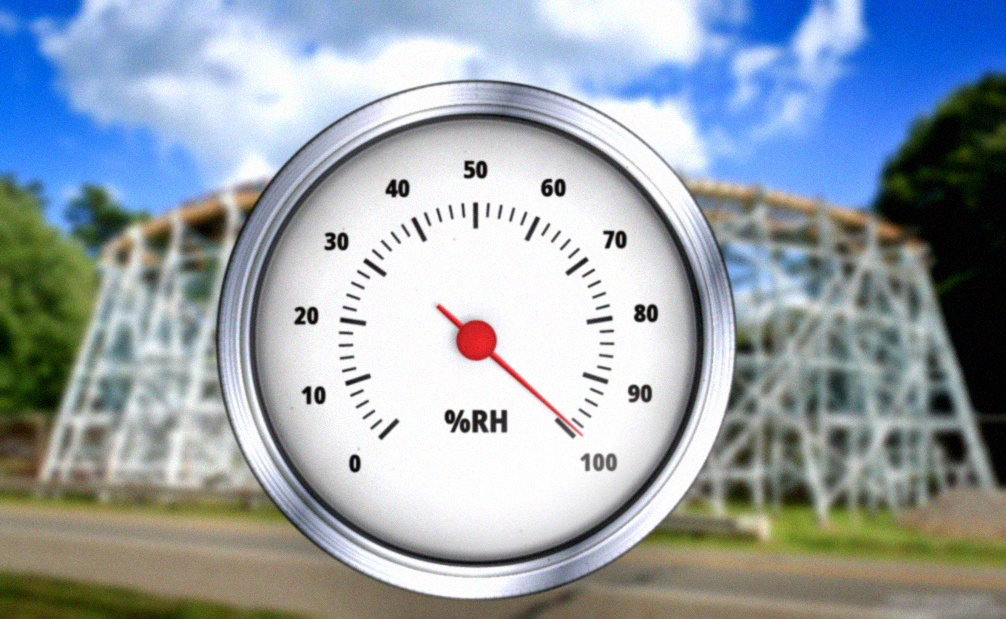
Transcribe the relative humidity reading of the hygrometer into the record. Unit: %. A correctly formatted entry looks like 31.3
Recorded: 99
